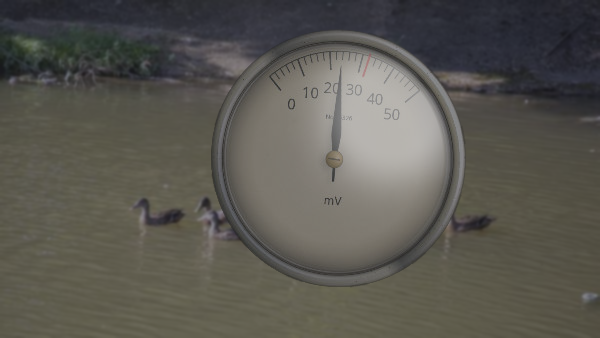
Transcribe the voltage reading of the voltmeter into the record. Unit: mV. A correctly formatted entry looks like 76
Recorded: 24
